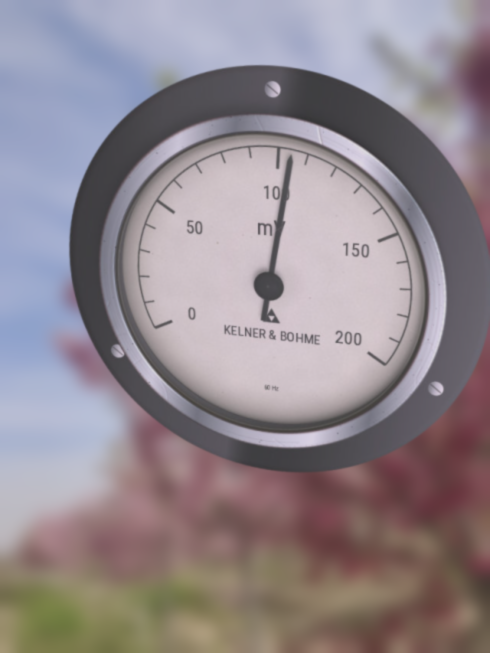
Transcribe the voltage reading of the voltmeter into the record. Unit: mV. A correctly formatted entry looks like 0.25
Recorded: 105
